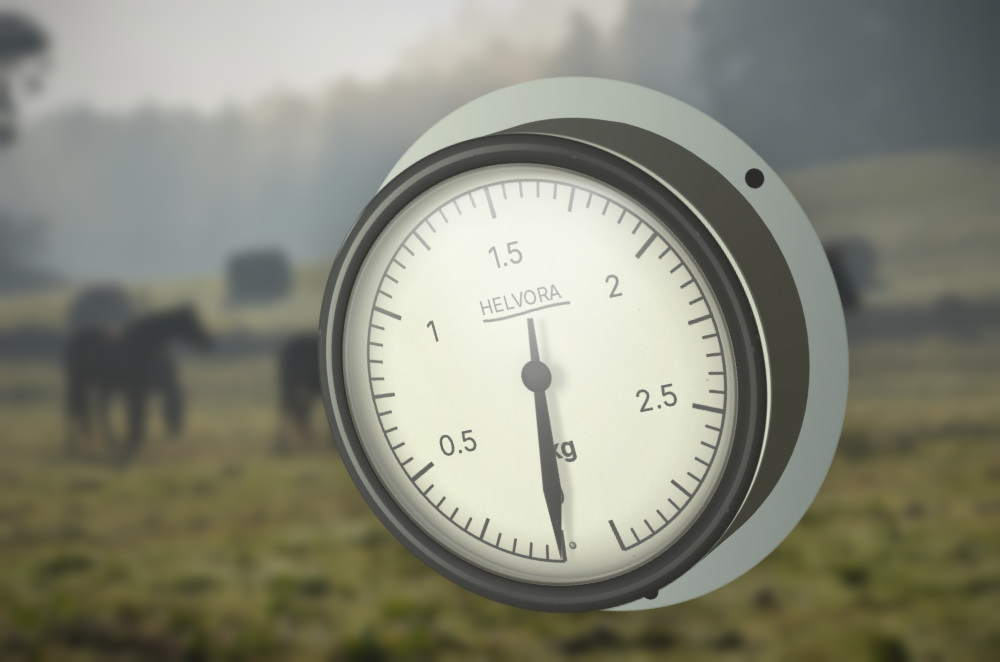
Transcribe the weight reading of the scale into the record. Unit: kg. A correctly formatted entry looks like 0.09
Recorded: 0
